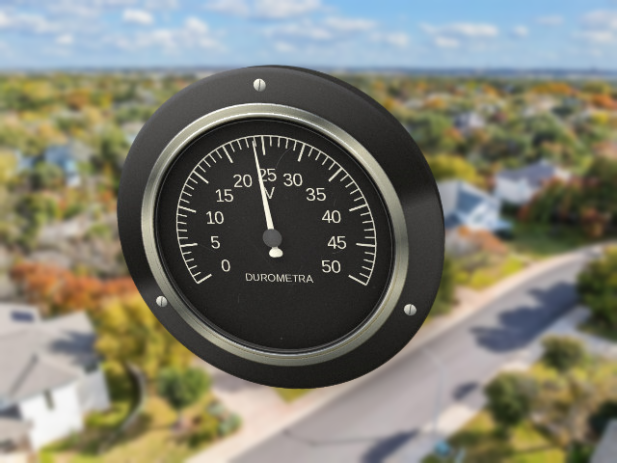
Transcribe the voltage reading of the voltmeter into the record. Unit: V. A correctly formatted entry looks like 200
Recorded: 24
